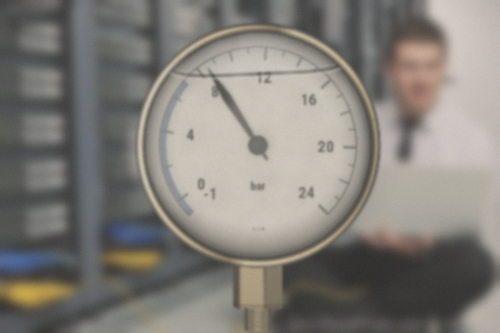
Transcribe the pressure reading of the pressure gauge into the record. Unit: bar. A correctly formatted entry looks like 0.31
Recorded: 8.5
